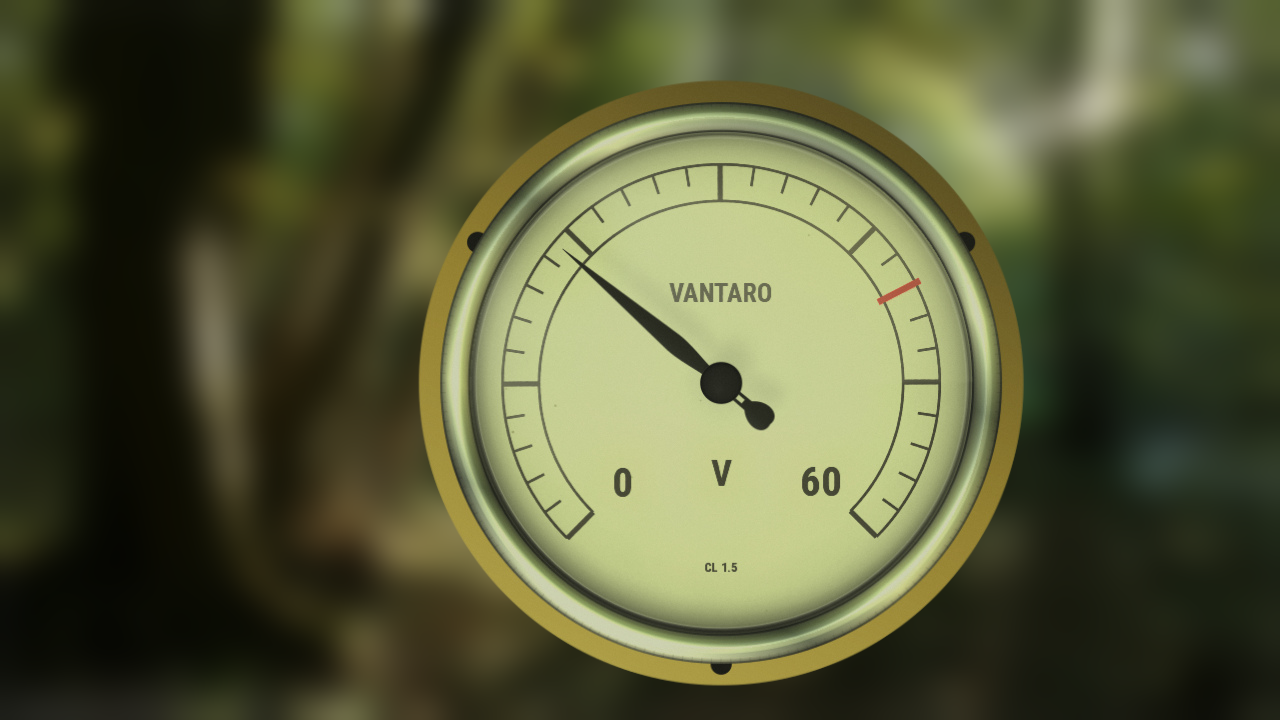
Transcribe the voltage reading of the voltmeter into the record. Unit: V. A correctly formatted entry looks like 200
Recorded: 19
